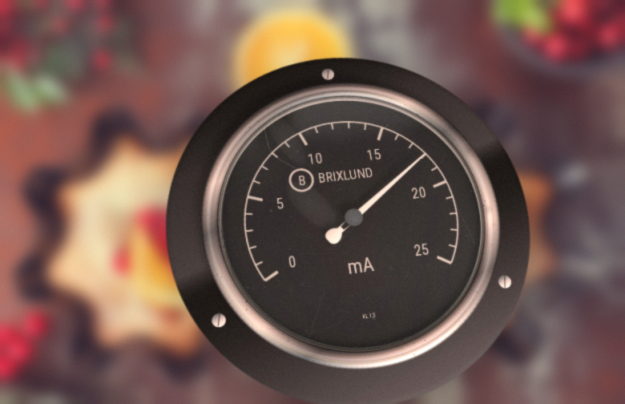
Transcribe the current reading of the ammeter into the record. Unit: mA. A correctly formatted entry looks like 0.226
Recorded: 18
